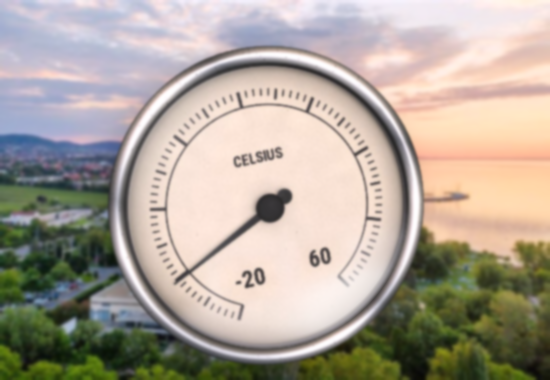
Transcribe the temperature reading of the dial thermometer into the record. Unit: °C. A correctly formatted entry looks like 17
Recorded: -10
